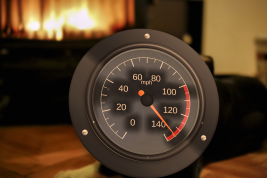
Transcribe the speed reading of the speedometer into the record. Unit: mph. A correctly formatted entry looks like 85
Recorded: 135
